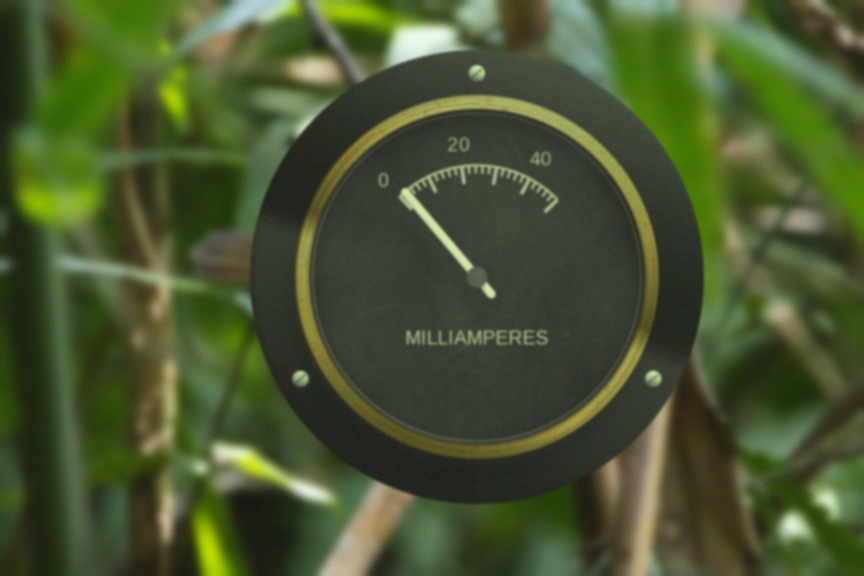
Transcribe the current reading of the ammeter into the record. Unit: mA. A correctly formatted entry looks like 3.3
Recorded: 2
